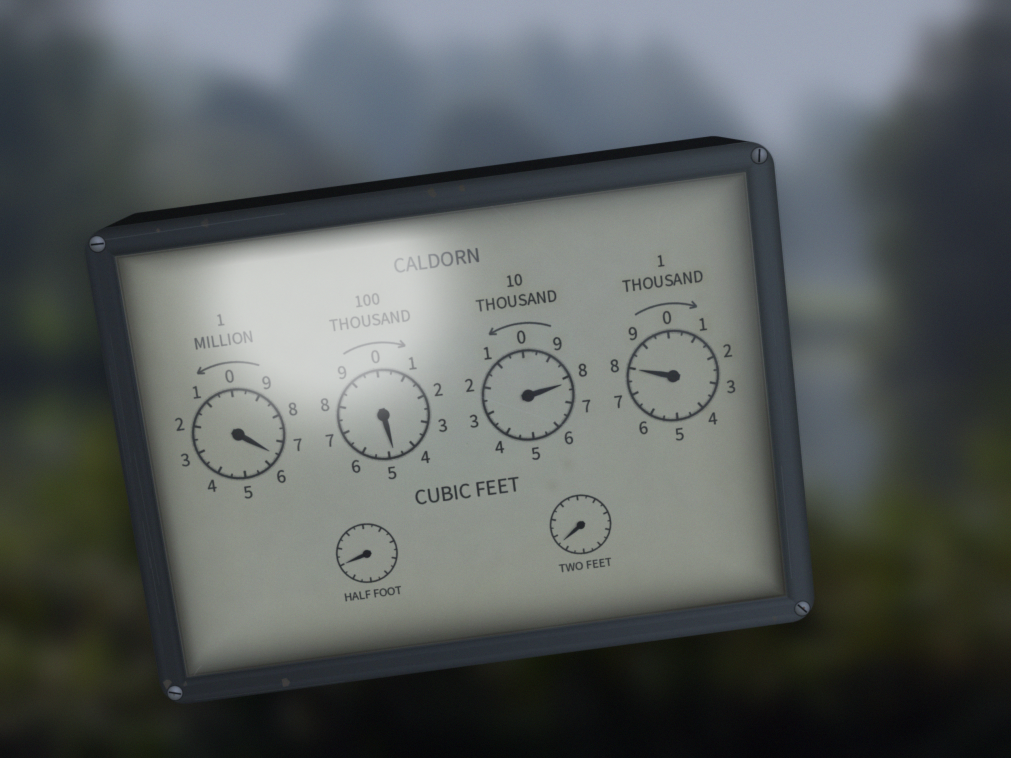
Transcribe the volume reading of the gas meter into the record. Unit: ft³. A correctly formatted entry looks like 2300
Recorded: 647800
